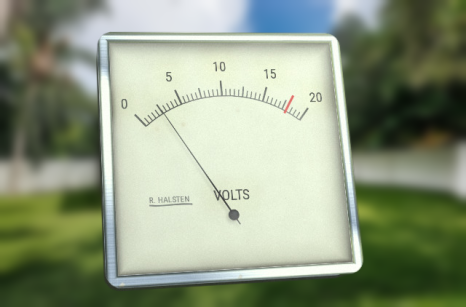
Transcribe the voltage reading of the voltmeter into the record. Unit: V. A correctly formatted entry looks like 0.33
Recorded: 2.5
